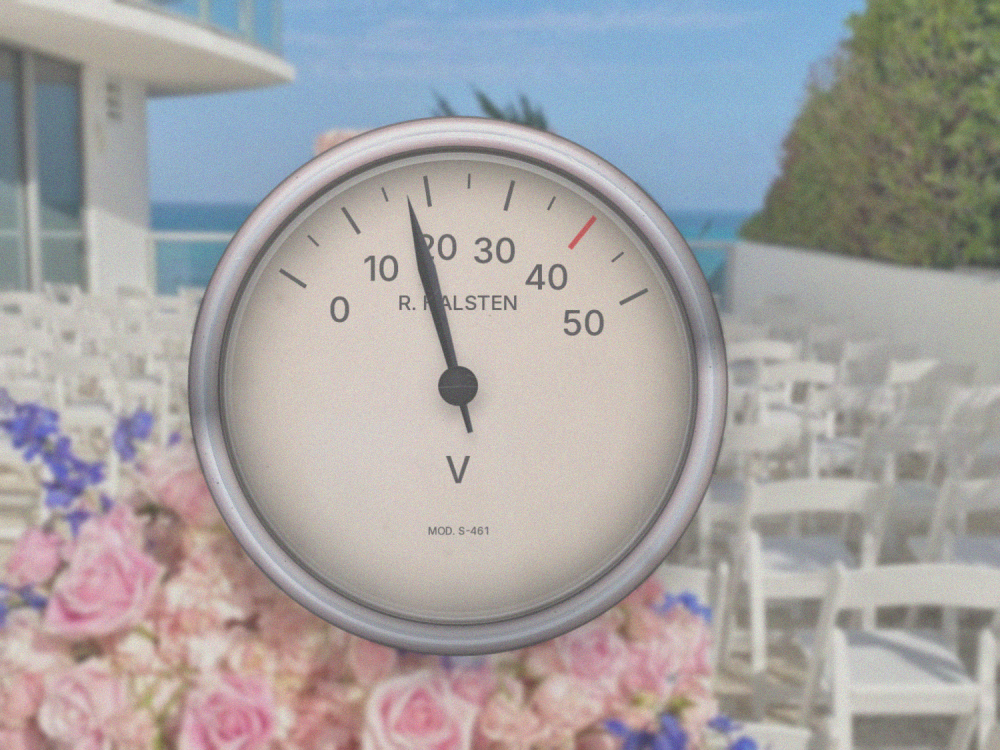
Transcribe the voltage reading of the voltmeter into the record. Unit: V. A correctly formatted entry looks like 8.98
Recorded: 17.5
